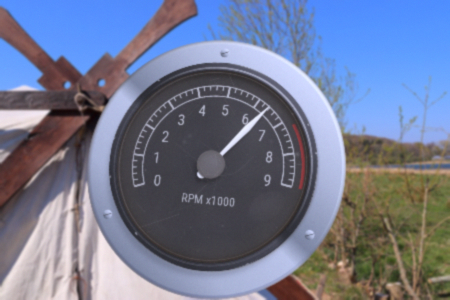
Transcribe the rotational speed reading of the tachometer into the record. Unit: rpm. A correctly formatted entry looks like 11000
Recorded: 6400
